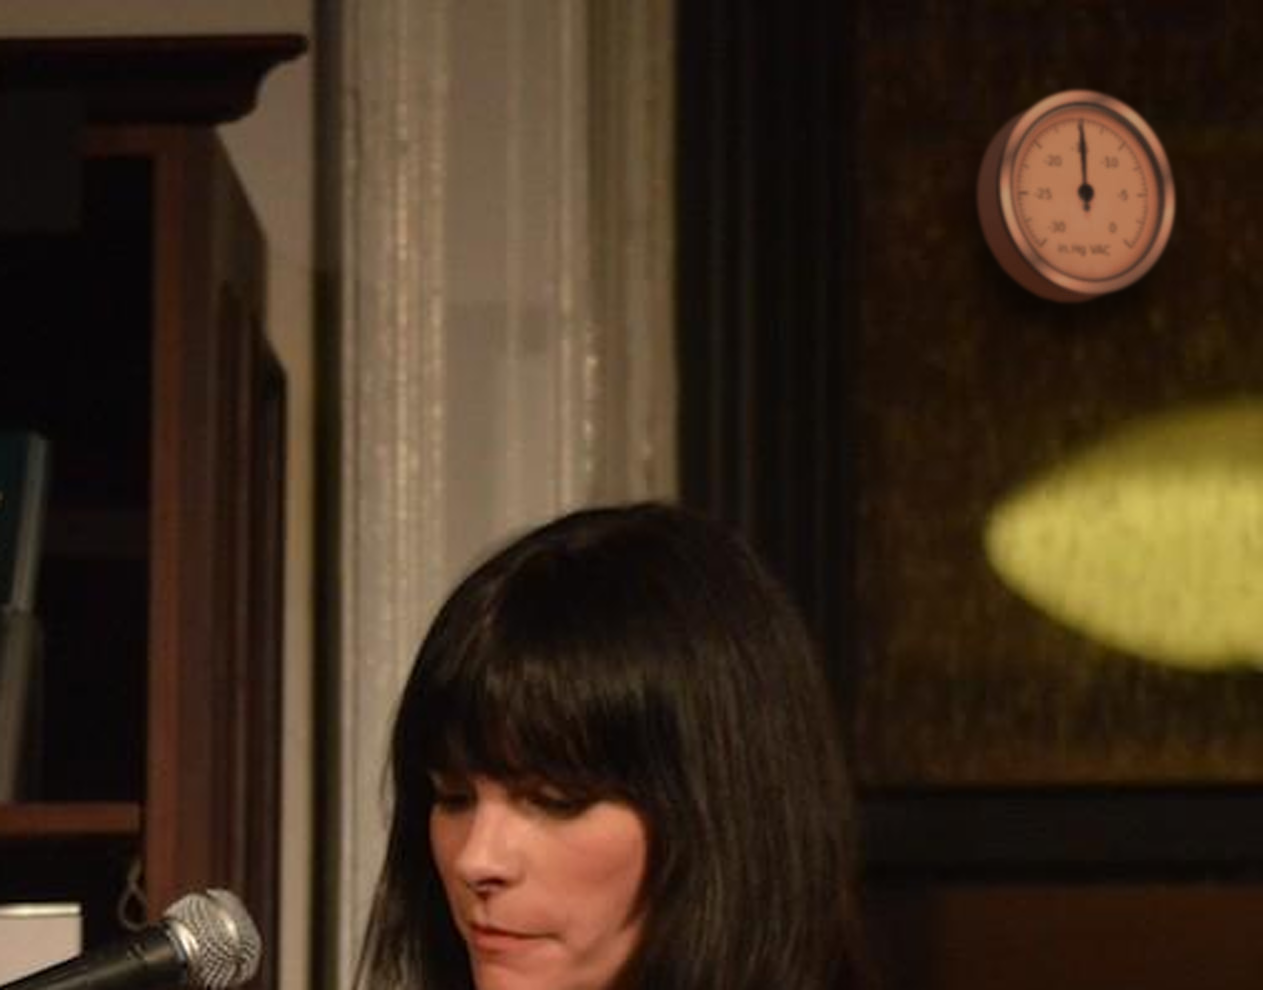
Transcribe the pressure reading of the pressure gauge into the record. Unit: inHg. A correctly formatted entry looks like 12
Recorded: -15
